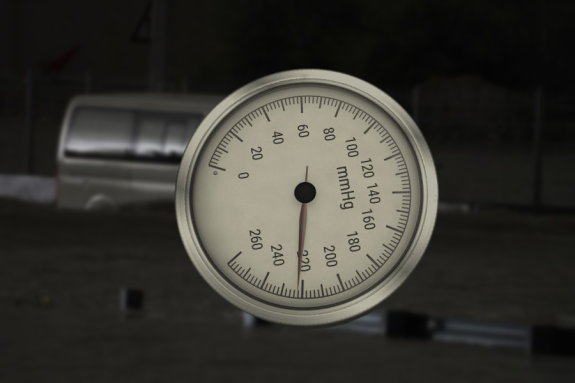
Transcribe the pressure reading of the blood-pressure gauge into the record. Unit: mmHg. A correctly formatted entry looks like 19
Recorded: 222
